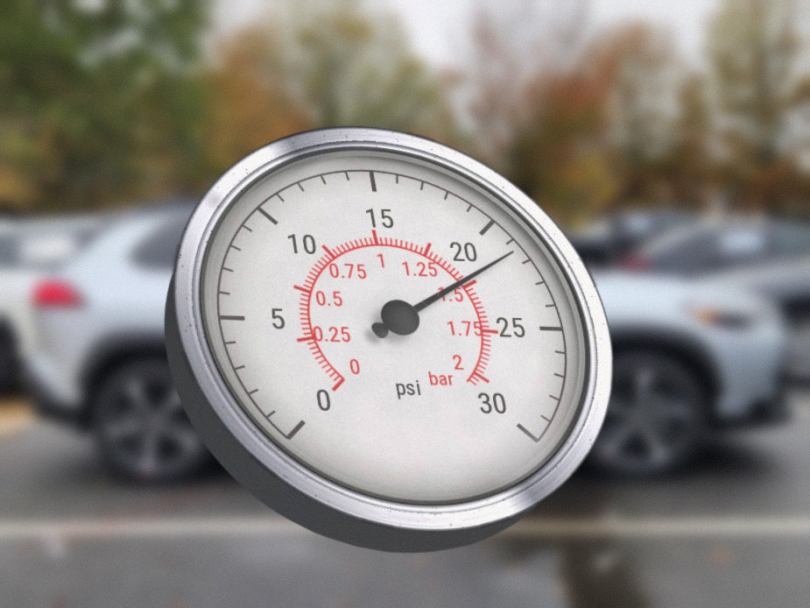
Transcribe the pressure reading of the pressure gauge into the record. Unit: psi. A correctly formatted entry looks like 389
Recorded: 21.5
